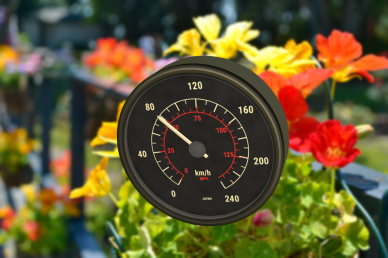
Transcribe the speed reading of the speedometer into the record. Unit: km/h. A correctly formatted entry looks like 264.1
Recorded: 80
